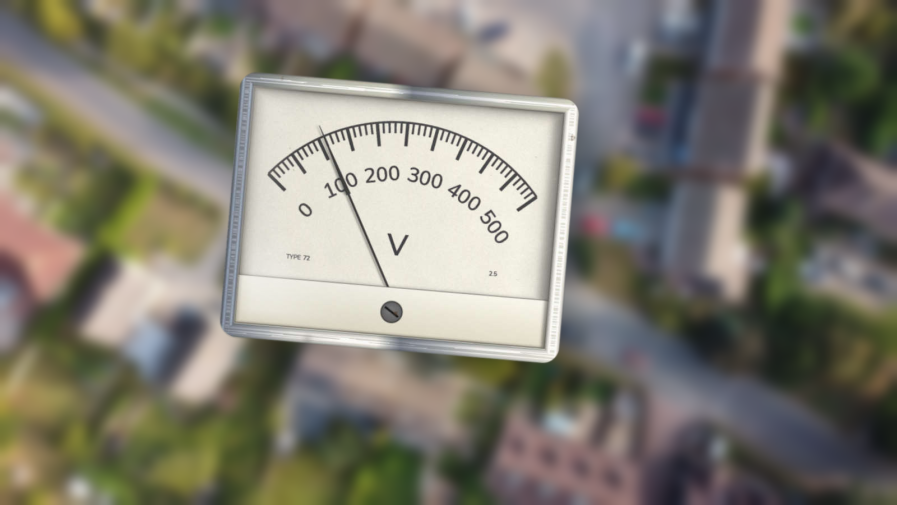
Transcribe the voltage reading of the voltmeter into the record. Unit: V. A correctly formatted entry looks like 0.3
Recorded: 110
